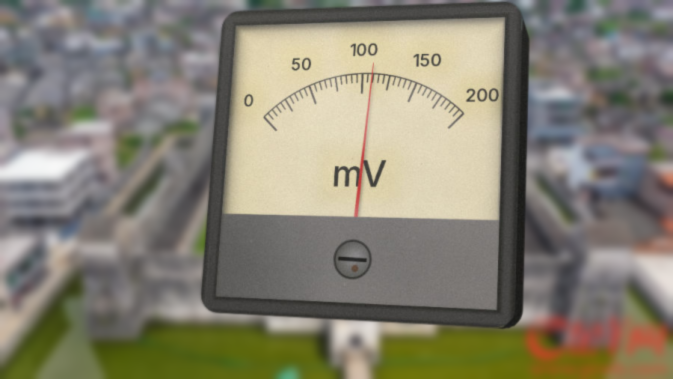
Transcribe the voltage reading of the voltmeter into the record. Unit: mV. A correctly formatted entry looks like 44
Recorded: 110
